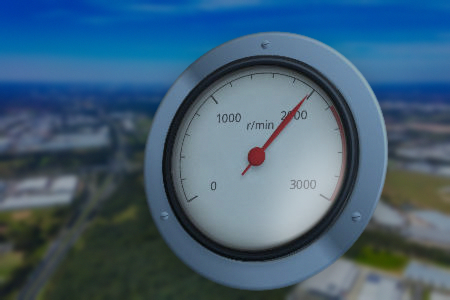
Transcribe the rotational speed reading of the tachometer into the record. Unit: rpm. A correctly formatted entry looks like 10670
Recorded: 2000
